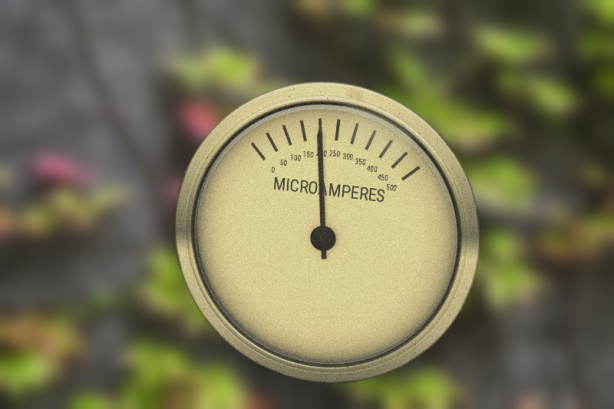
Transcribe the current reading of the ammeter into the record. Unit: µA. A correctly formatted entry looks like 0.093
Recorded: 200
